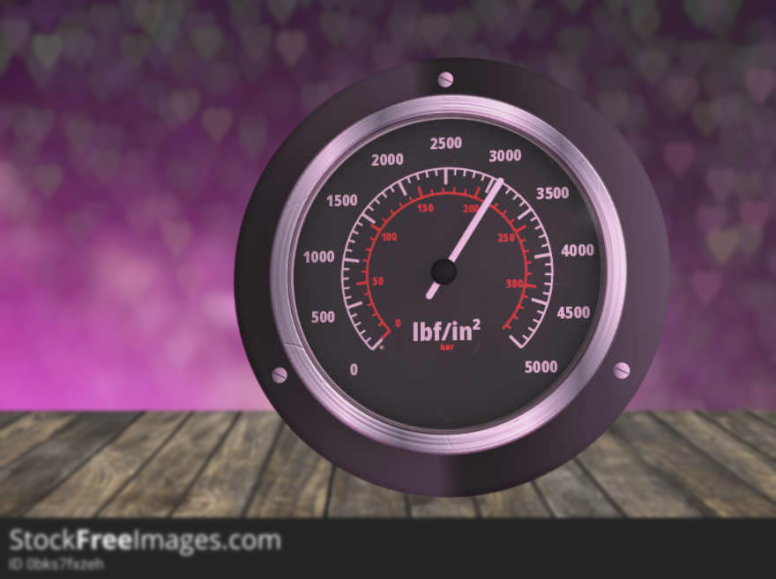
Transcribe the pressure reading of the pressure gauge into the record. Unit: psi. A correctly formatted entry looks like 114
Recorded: 3100
